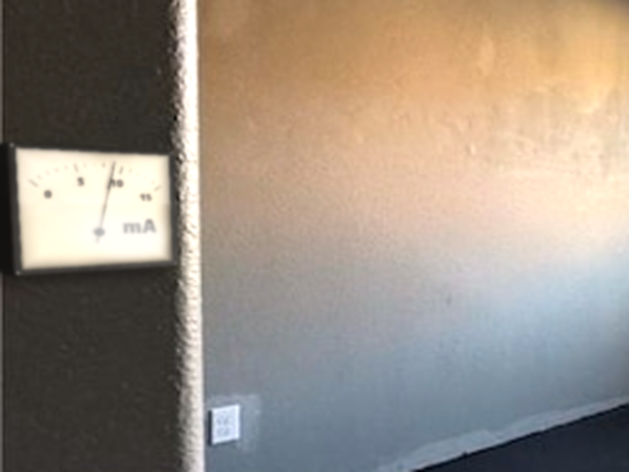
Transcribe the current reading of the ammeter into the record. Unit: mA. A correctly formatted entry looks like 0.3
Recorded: 9
